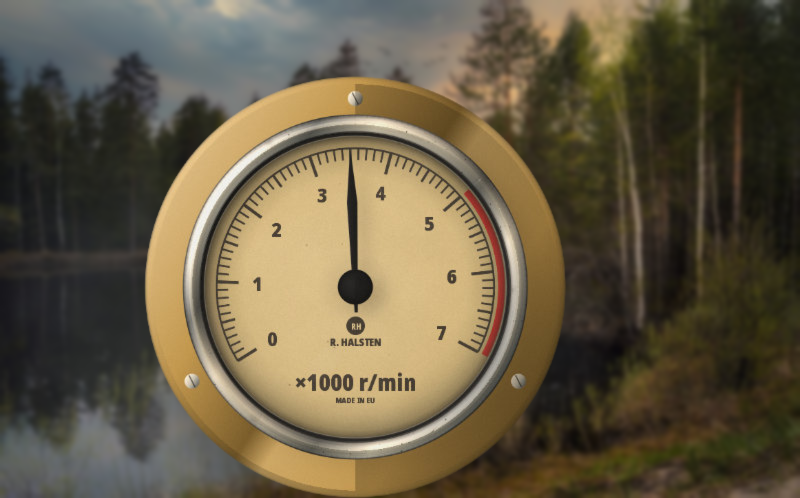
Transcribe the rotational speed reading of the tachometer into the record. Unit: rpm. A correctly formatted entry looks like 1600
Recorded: 3500
